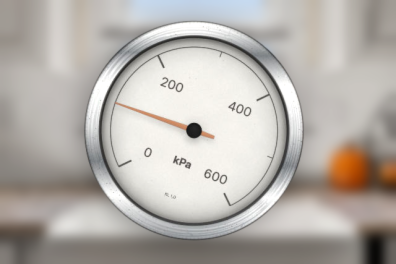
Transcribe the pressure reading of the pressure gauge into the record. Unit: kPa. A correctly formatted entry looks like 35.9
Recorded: 100
